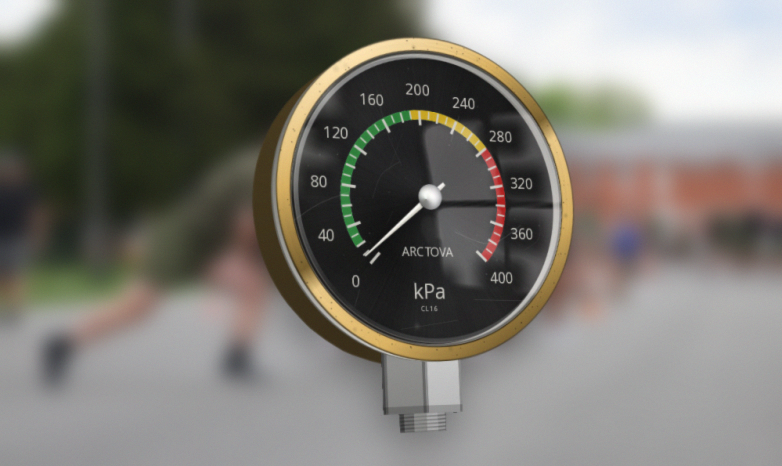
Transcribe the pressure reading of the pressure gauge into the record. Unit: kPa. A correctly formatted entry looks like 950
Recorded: 10
